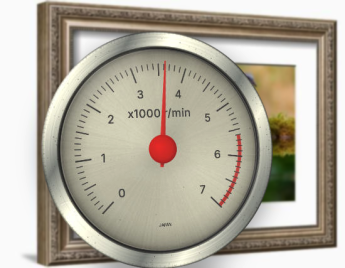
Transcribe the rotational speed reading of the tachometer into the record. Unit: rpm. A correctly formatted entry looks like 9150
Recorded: 3600
